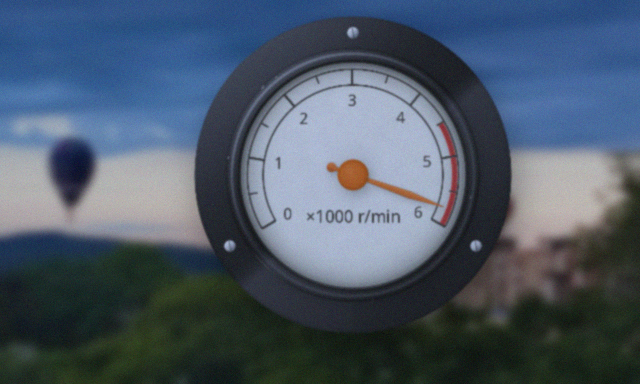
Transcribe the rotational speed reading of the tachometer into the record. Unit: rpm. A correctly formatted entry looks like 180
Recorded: 5750
